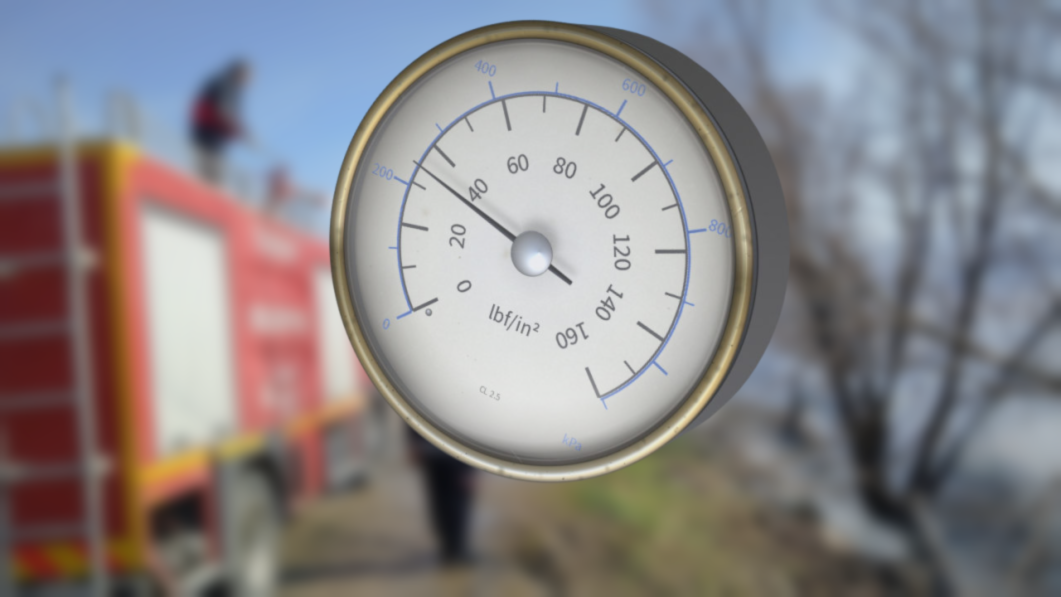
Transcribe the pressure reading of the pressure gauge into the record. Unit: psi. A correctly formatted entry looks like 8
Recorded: 35
